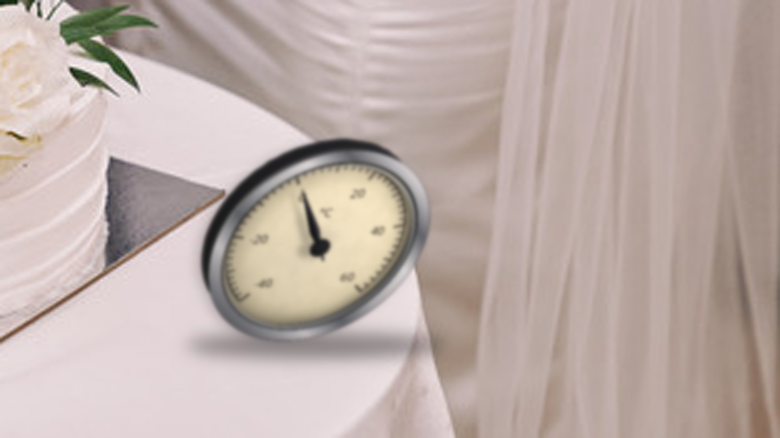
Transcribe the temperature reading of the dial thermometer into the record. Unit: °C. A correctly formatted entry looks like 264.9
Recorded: 0
